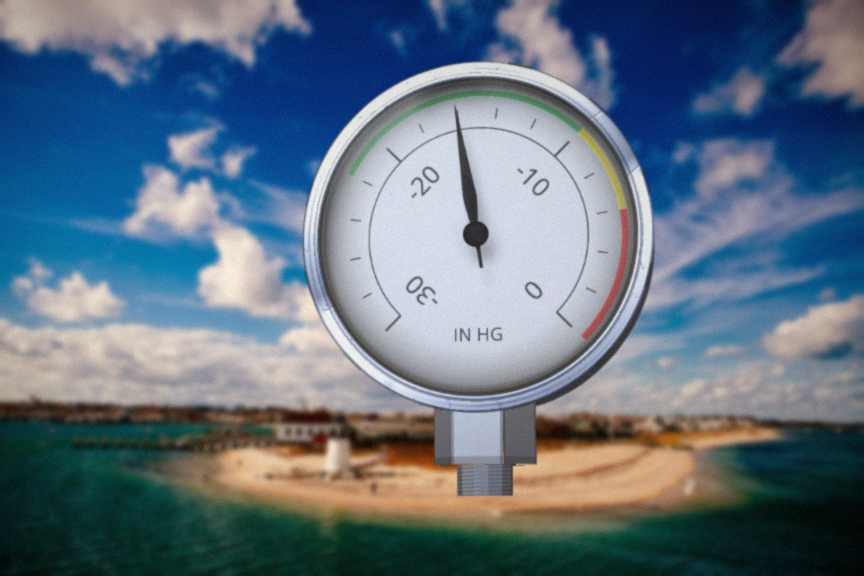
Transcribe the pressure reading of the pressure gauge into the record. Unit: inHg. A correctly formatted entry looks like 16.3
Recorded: -16
